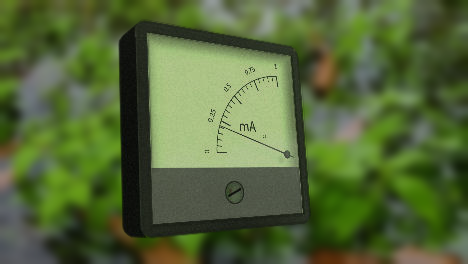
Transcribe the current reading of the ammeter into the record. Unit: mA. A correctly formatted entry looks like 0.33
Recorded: 0.2
